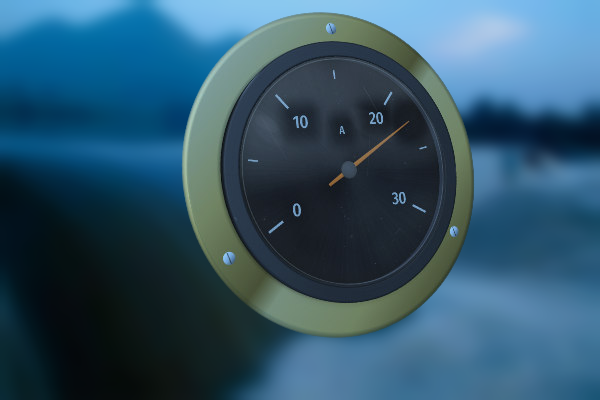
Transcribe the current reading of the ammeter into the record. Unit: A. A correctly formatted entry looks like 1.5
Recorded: 22.5
